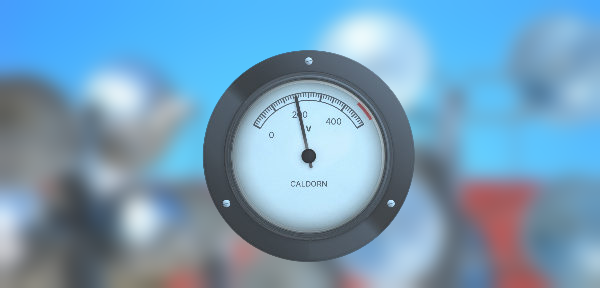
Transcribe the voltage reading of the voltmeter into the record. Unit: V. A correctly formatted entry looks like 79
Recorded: 200
